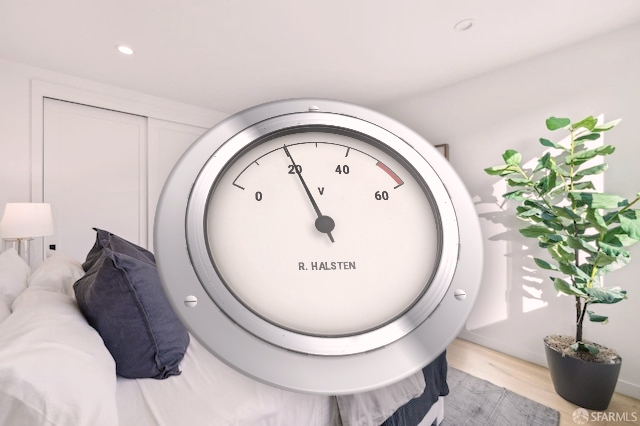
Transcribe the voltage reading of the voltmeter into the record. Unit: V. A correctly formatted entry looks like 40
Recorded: 20
